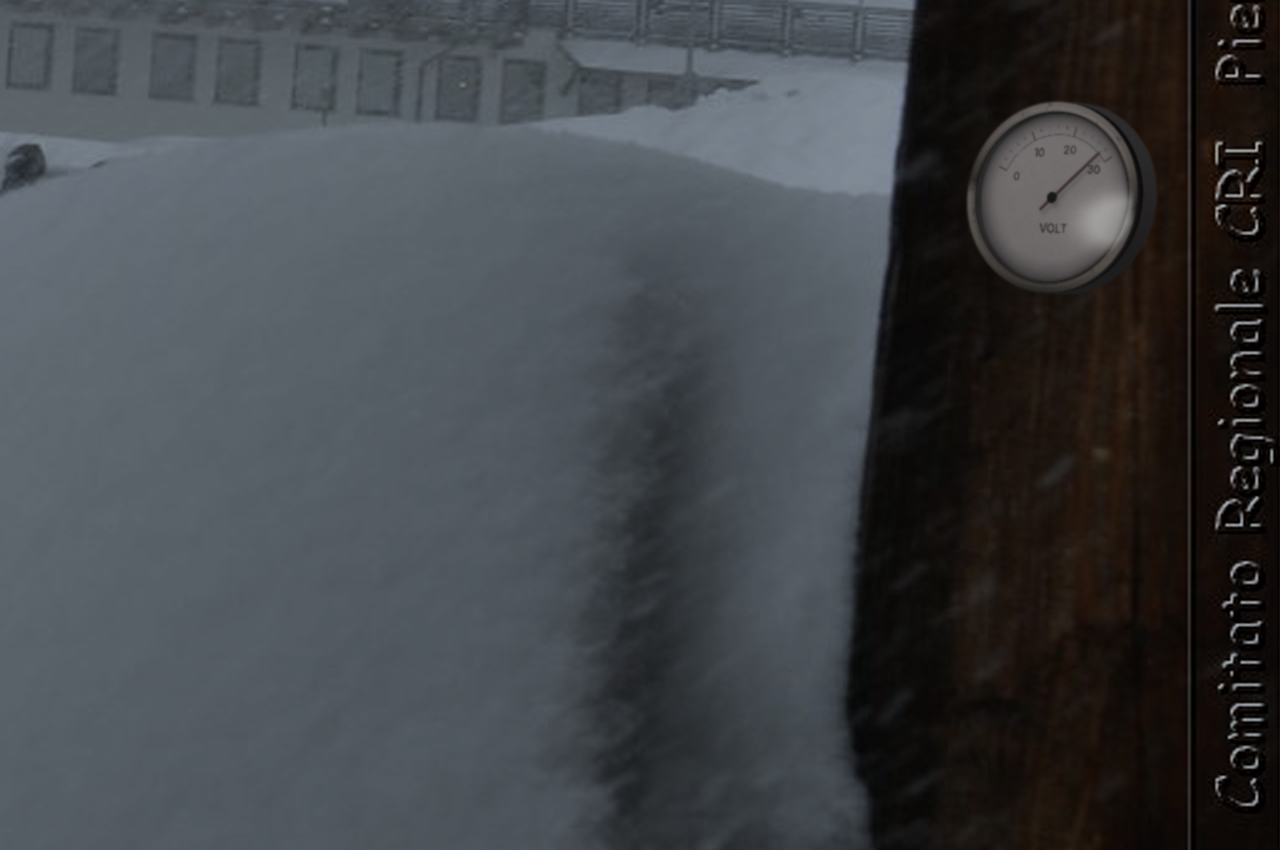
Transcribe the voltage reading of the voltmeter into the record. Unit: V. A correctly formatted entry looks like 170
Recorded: 28
